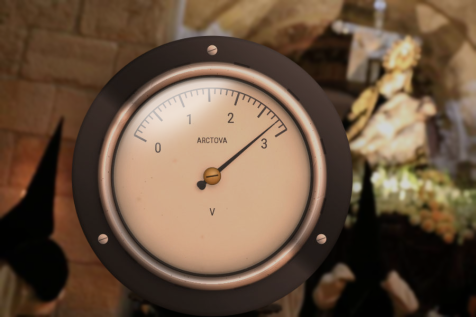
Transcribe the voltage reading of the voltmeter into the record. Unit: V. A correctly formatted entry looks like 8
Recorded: 2.8
